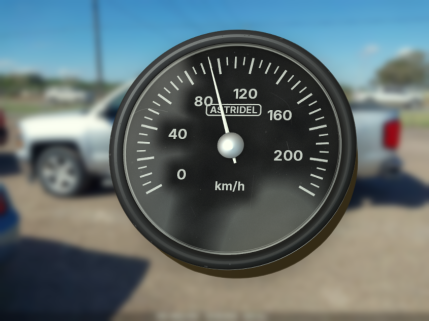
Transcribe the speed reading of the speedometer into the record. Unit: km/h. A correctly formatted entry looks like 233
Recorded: 95
